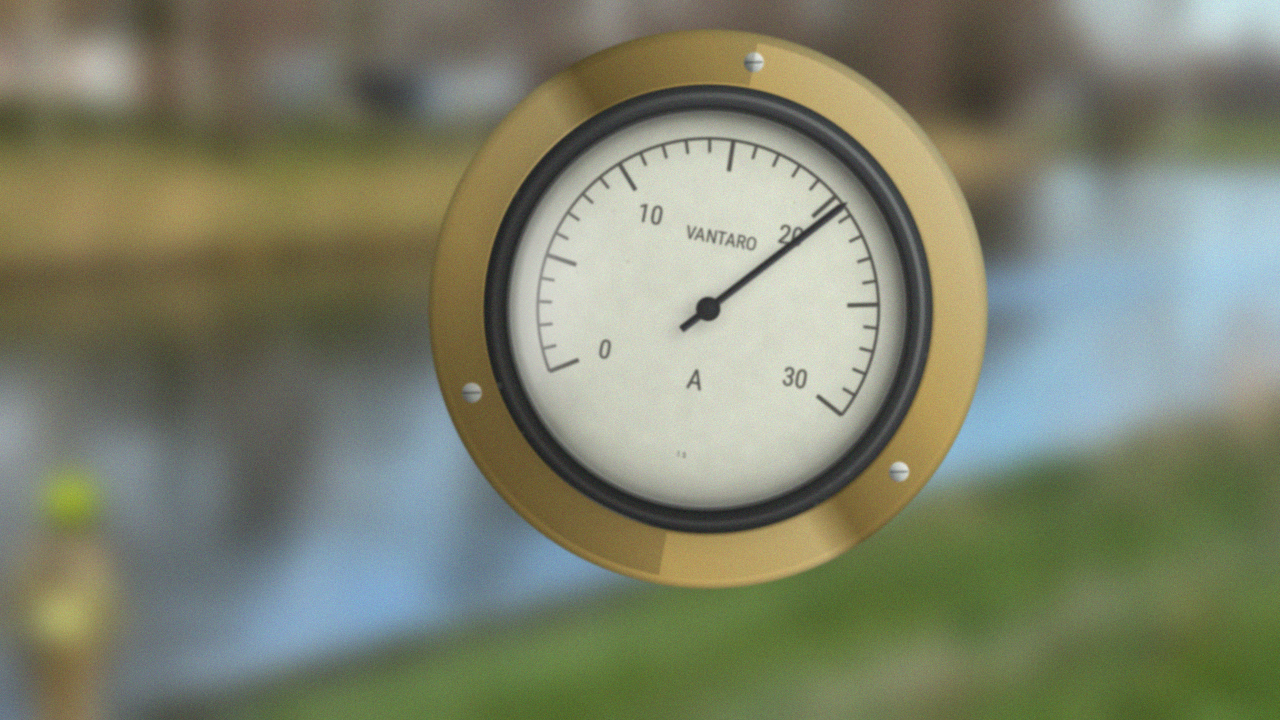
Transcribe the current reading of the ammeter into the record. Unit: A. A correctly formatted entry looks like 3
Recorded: 20.5
